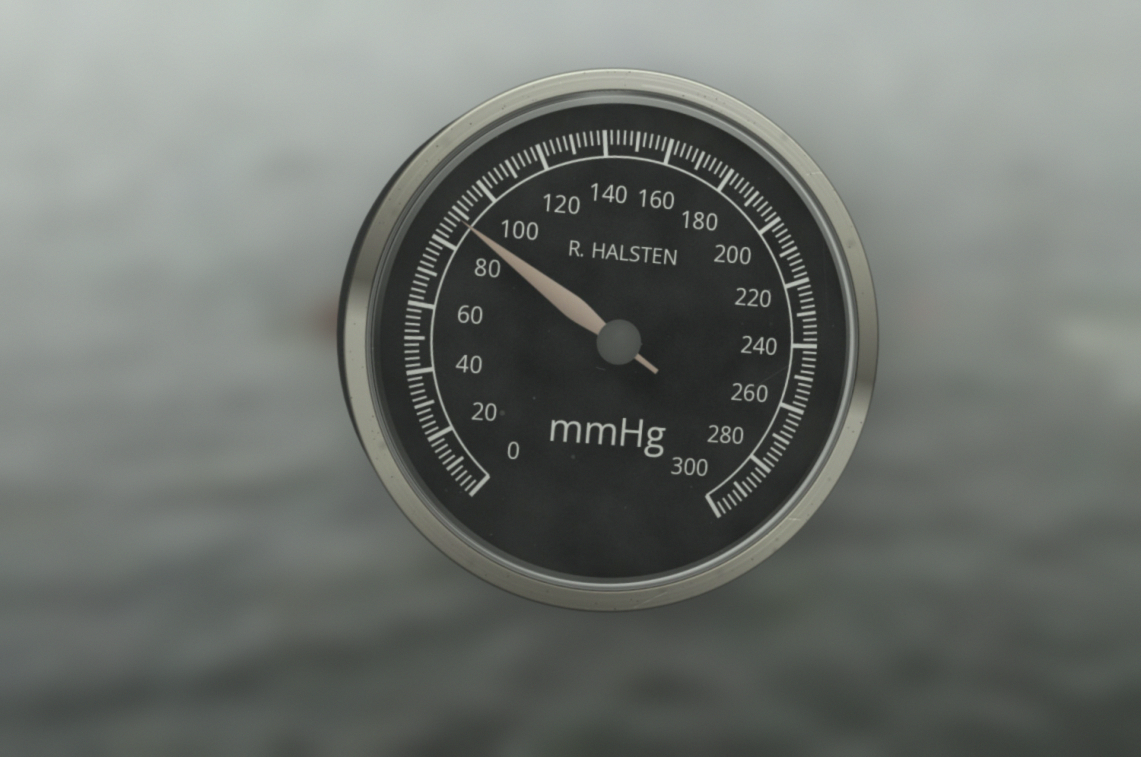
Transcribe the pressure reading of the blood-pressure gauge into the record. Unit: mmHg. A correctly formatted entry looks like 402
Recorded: 88
